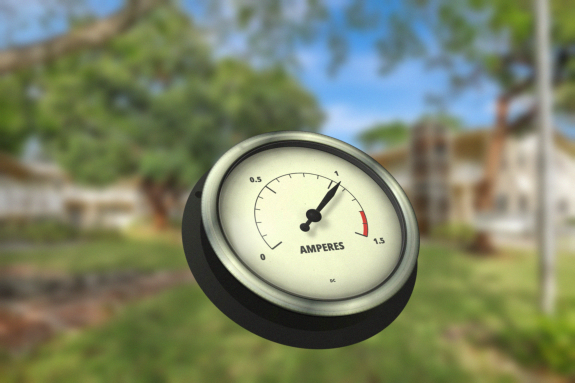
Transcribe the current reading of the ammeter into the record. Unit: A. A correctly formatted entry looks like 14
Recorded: 1.05
